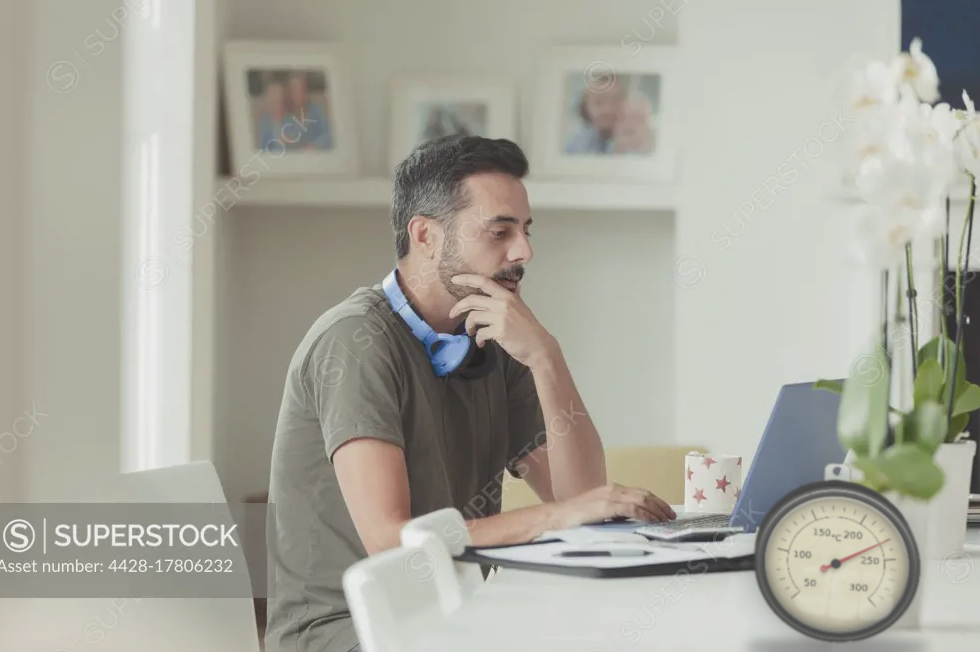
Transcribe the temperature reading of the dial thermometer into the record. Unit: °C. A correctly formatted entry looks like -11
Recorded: 230
